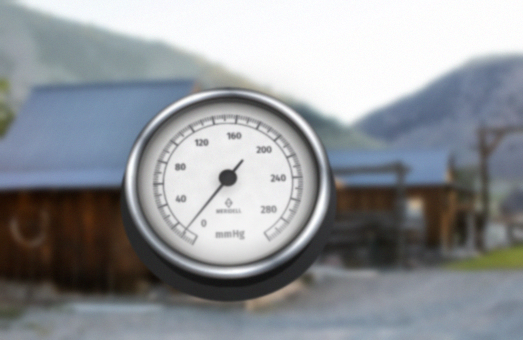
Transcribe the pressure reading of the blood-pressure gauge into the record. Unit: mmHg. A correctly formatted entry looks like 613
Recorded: 10
